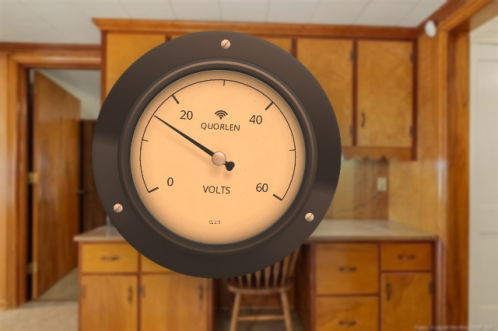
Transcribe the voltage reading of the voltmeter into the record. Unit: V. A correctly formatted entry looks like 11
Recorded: 15
